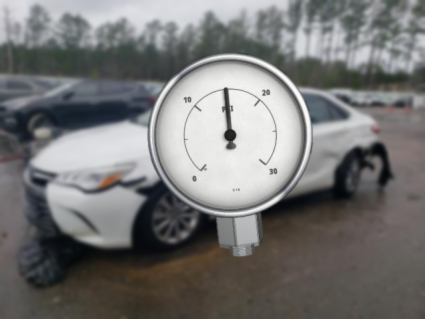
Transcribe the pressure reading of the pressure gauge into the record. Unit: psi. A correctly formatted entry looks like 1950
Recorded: 15
